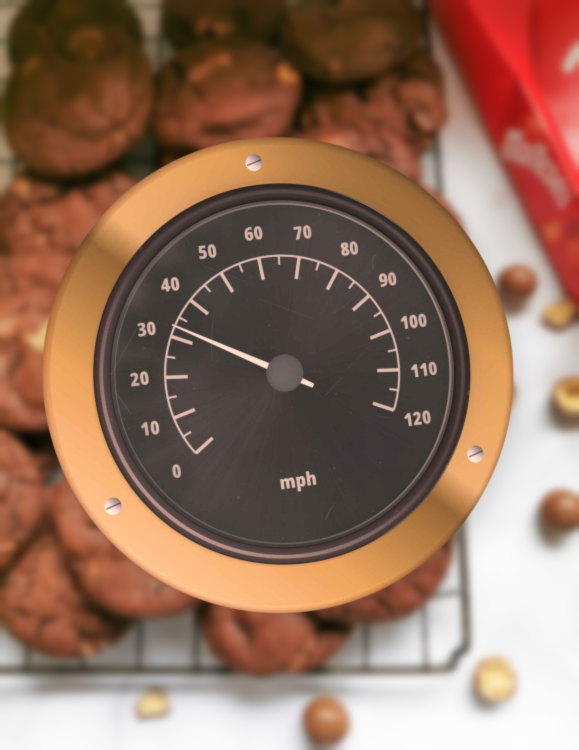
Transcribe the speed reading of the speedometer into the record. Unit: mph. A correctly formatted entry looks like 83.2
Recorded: 32.5
